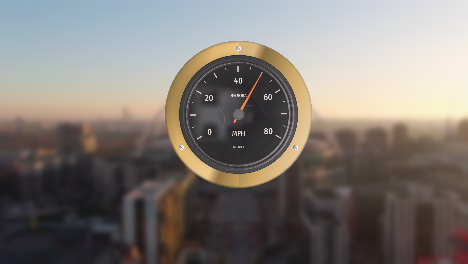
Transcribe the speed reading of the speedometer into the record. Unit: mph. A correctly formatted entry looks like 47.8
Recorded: 50
